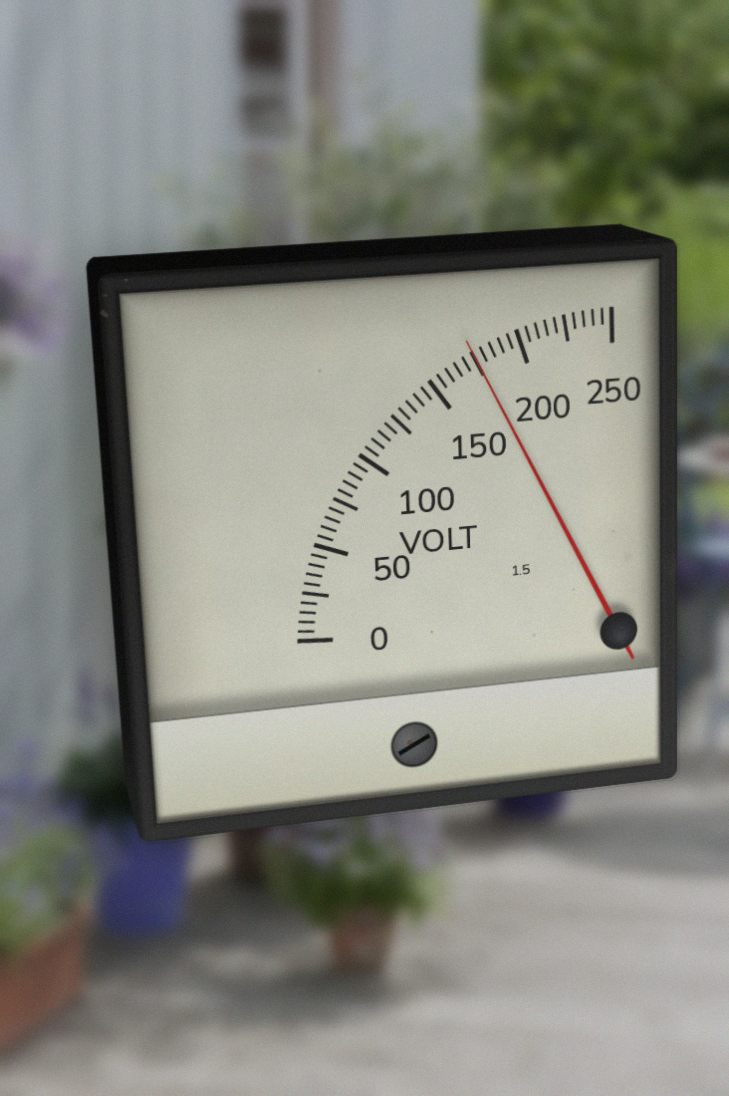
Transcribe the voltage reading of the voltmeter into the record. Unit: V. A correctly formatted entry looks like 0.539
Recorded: 175
